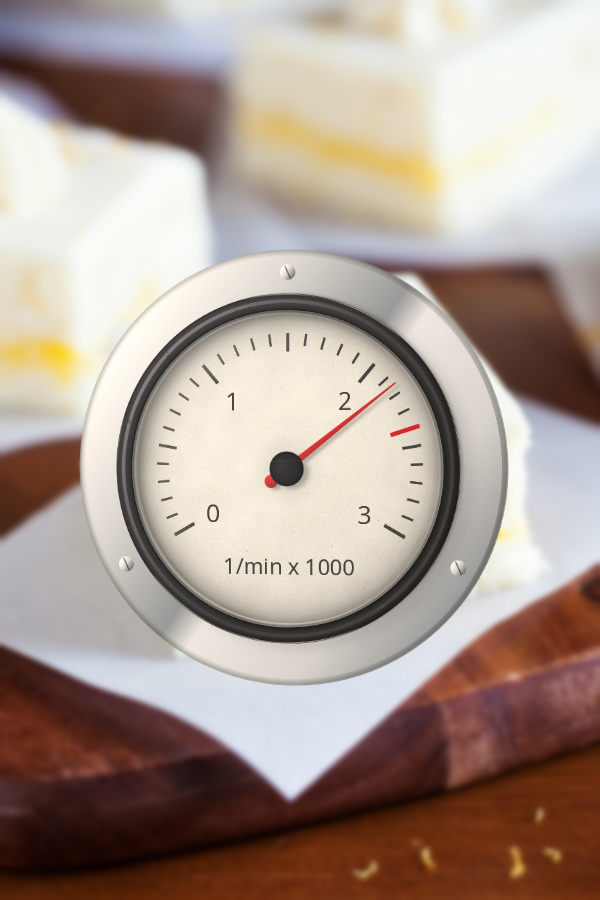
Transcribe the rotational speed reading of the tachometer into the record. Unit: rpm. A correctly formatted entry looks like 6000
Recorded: 2150
